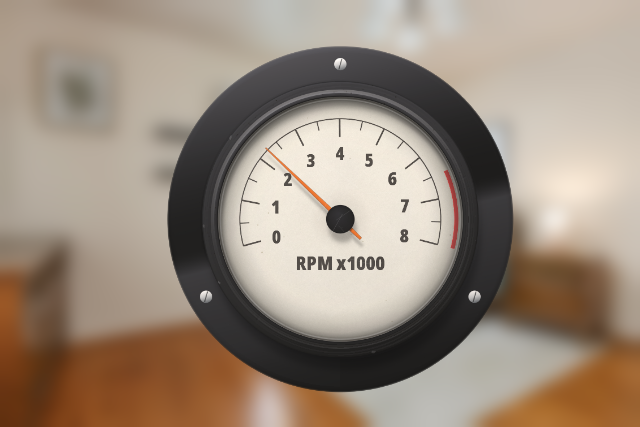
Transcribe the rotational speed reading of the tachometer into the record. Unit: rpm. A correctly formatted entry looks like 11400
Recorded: 2250
